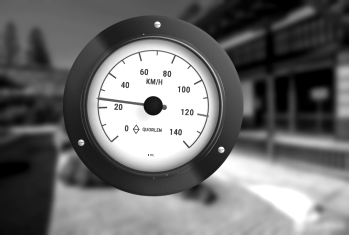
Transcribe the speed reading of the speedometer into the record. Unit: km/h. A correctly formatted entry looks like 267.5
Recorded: 25
